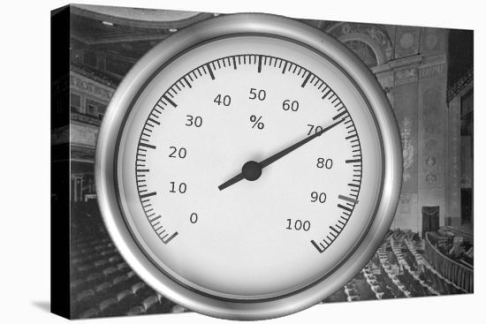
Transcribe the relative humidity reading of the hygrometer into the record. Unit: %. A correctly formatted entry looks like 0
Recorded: 71
